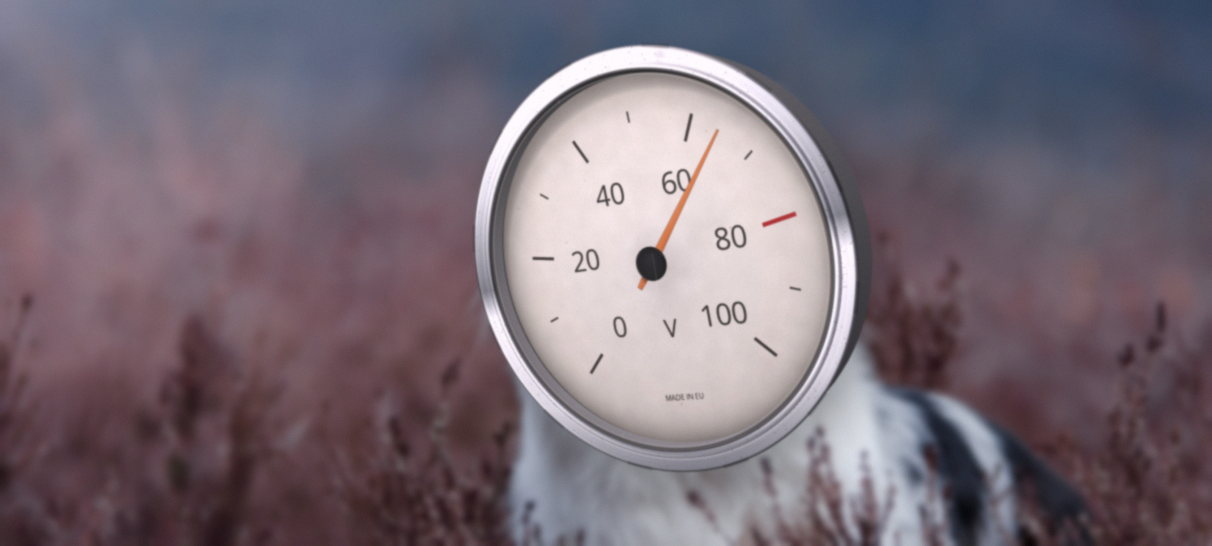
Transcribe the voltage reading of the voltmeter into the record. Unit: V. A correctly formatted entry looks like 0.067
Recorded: 65
